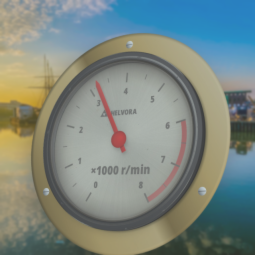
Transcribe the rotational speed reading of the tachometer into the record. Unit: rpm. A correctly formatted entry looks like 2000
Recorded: 3250
